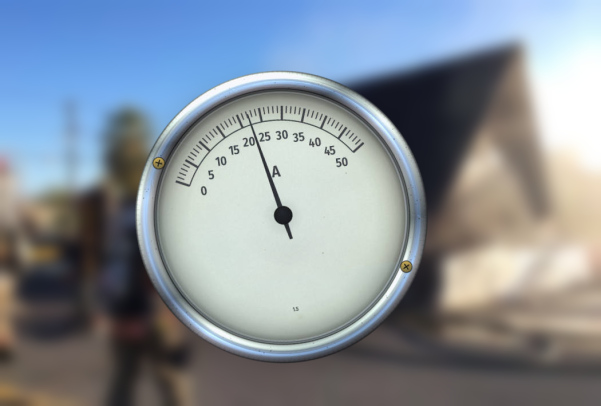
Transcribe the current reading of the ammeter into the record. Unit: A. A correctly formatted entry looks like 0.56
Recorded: 22
